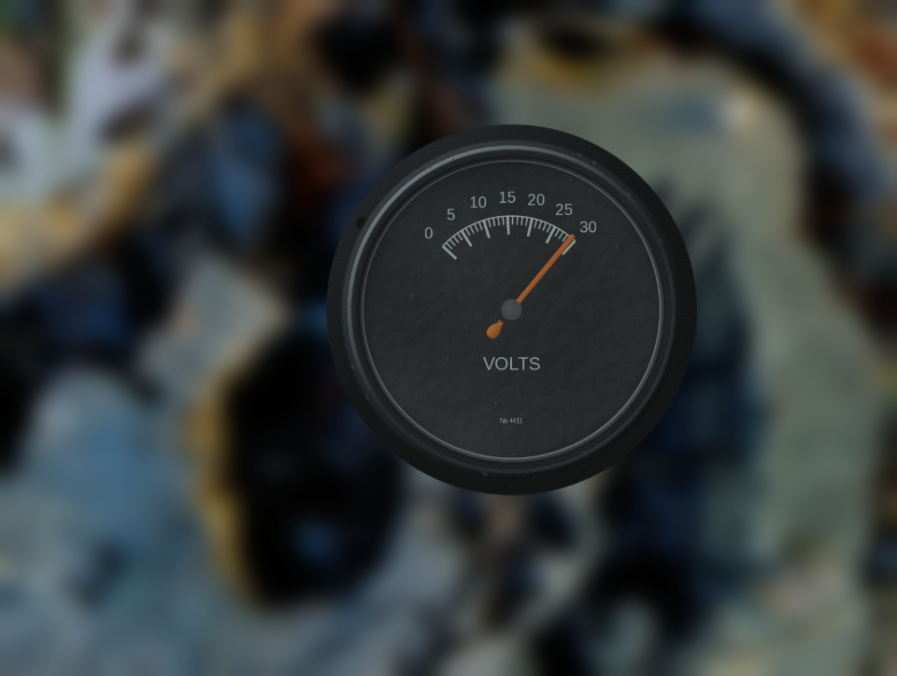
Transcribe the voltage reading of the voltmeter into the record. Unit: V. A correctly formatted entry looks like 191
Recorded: 29
